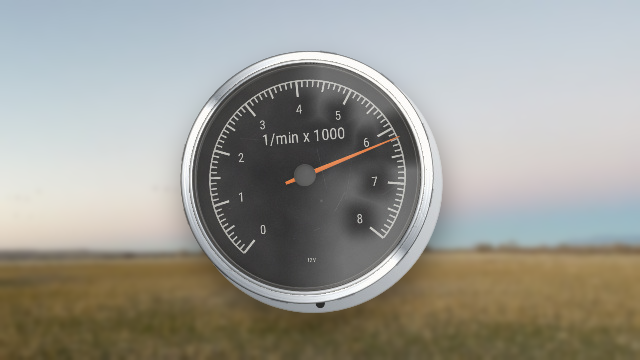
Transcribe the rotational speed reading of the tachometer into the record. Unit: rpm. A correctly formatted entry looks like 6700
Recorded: 6200
